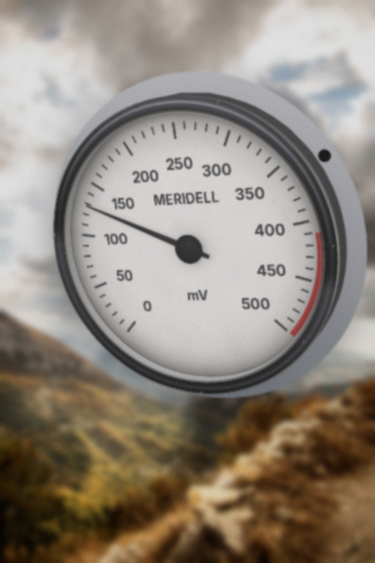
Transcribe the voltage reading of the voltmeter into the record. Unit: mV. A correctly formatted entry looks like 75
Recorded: 130
